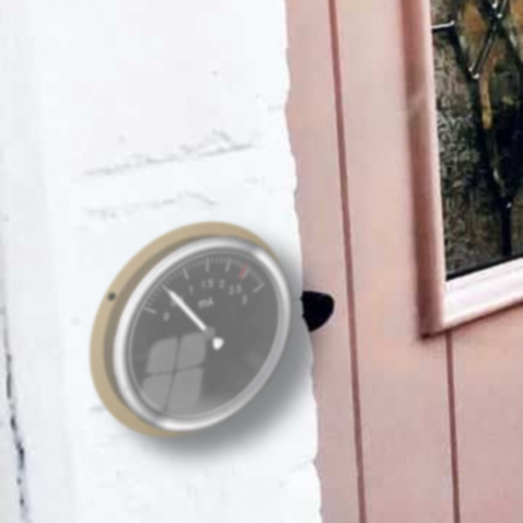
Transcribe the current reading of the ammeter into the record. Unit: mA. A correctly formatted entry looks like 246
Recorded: 0.5
